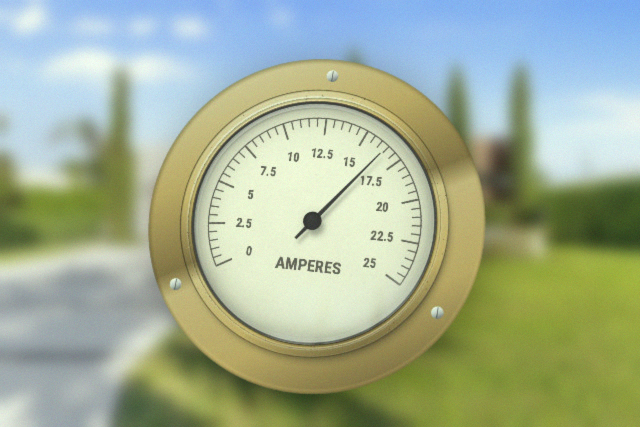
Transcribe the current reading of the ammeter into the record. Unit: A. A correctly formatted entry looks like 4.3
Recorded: 16.5
